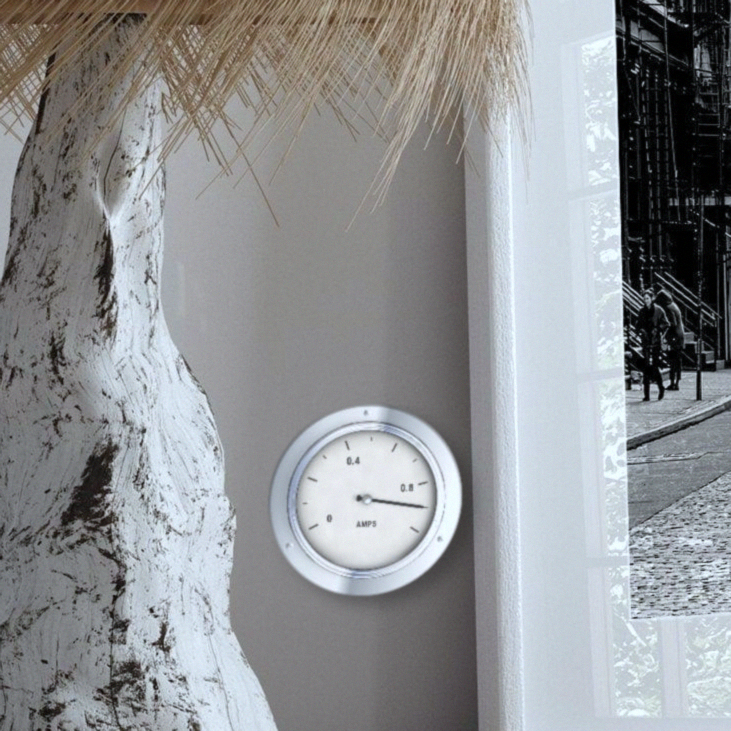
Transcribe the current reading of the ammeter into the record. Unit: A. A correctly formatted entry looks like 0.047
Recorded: 0.9
